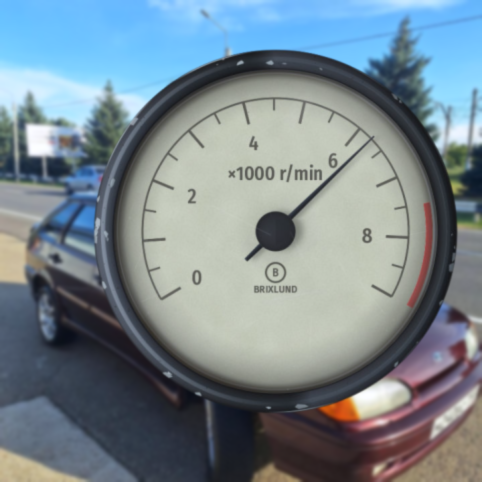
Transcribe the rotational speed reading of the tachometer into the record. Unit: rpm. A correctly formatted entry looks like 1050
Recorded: 6250
